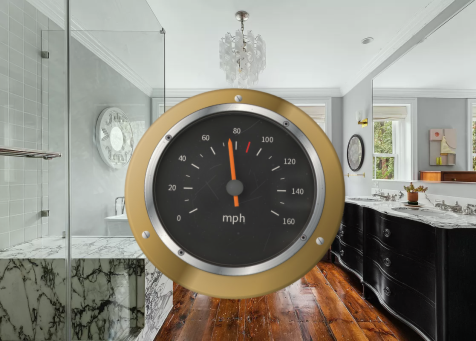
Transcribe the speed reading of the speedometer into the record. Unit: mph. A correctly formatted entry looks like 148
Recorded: 75
